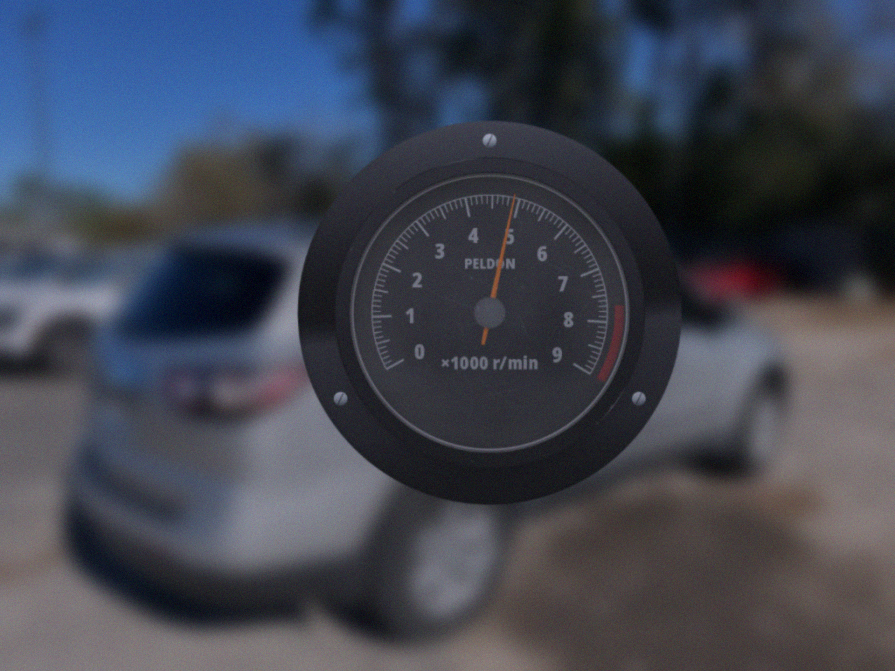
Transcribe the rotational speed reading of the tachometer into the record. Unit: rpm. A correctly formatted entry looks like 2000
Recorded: 4900
